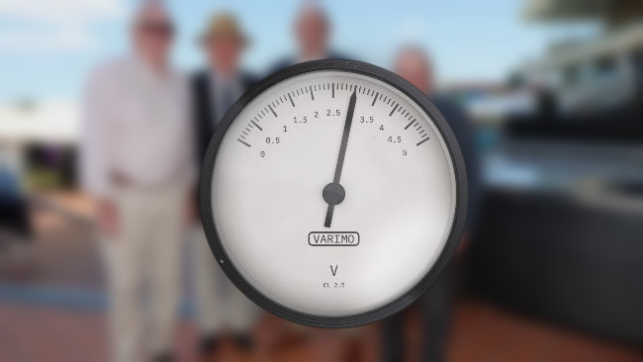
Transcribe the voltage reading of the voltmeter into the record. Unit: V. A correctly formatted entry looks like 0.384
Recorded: 3
